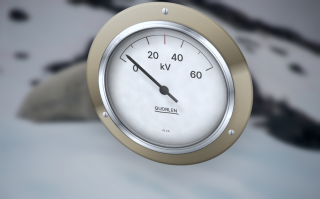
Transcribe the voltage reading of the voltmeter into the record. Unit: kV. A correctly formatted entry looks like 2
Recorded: 5
